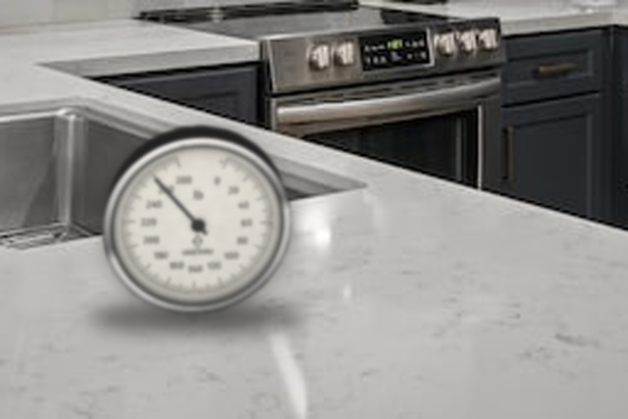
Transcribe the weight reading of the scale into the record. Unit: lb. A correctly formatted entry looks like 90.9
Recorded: 260
